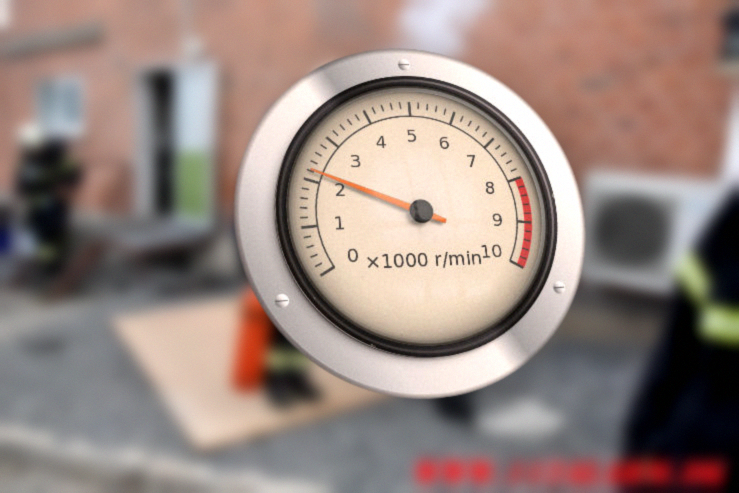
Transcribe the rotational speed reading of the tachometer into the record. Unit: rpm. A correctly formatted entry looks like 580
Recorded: 2200
